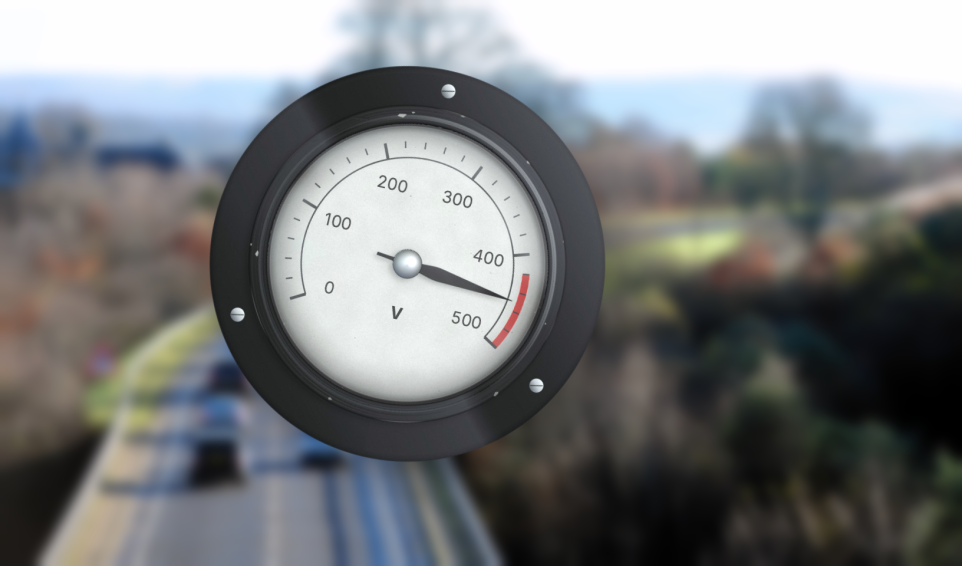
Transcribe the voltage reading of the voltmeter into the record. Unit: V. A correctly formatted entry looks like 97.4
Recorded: 450
